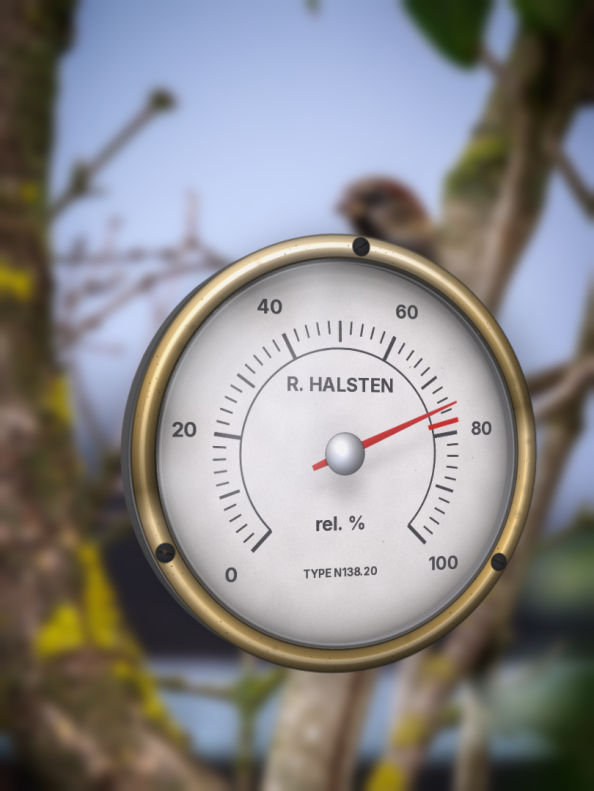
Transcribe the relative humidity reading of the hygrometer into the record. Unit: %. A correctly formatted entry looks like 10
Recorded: 75
